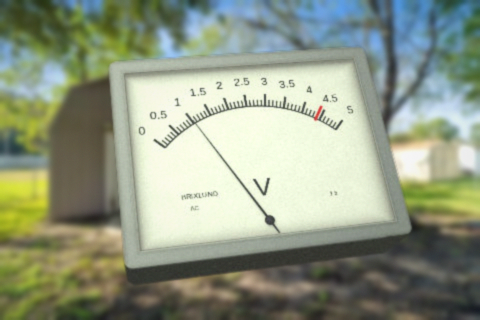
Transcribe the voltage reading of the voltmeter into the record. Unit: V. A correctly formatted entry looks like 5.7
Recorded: 1
